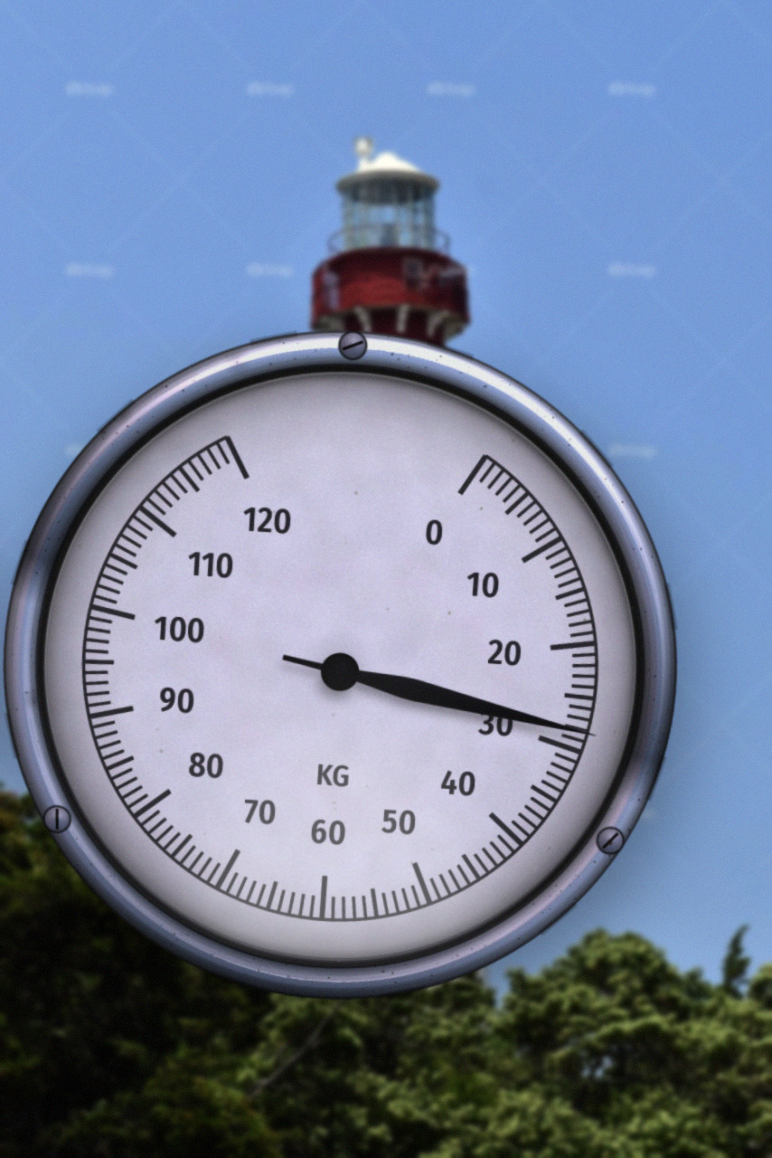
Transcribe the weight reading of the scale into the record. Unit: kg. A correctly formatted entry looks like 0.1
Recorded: 28
